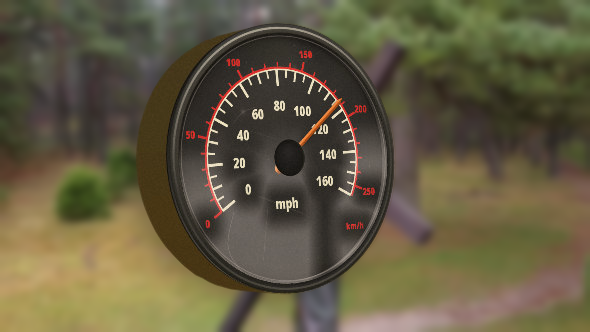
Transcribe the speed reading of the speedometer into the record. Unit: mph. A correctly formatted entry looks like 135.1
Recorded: 115
